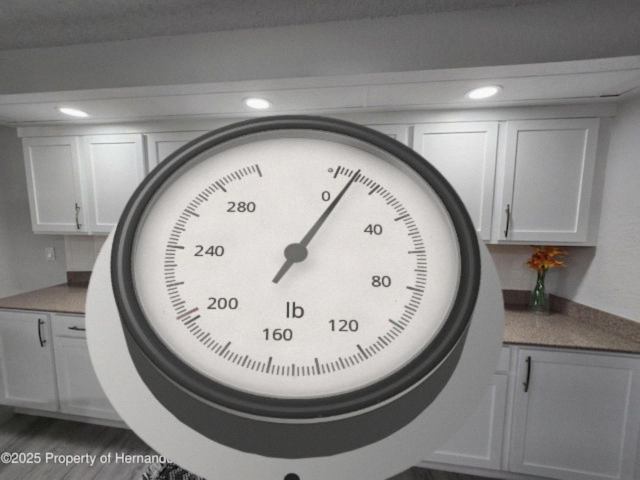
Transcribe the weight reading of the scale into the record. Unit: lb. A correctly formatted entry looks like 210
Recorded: 10
